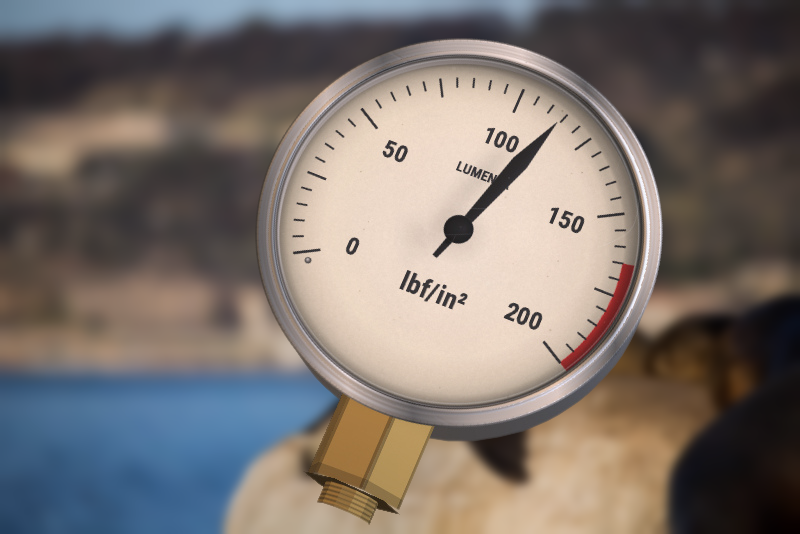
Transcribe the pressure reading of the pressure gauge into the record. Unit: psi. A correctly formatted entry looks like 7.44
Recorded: 115
